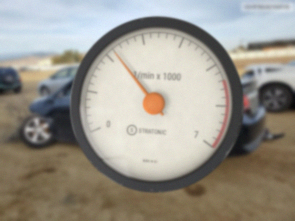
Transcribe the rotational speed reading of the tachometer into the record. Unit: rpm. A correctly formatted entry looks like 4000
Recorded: 2200
